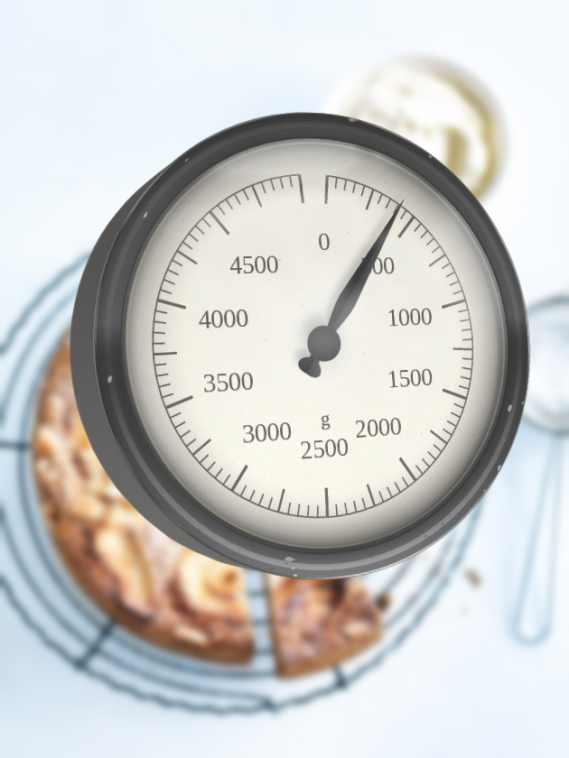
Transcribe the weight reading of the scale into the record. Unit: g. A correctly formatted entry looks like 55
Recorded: 400
